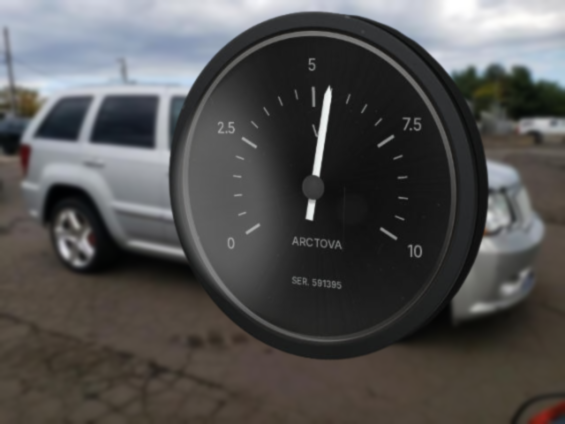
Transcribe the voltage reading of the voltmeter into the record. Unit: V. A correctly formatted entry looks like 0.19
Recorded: 5.5
